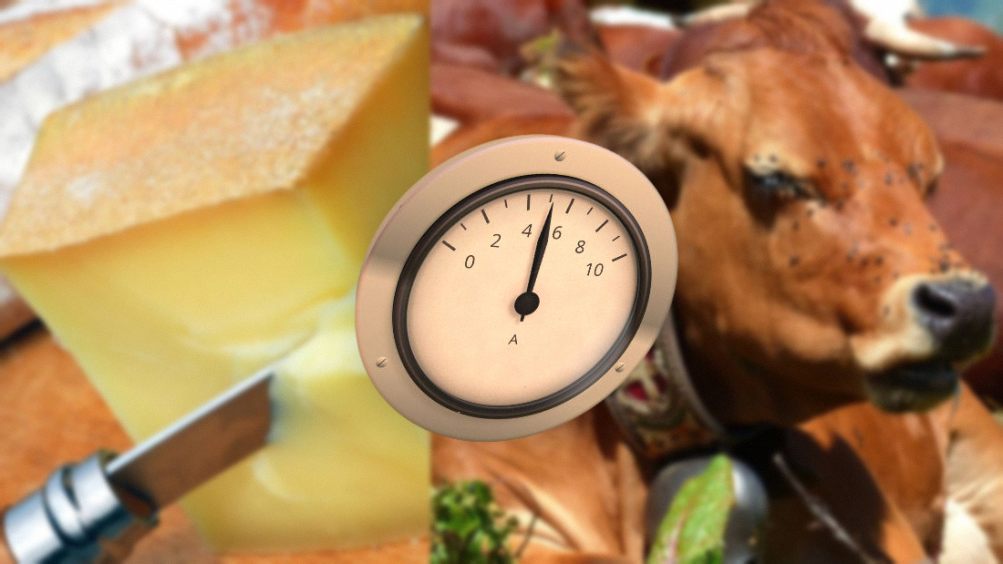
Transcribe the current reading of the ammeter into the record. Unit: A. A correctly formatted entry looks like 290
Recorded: 5
